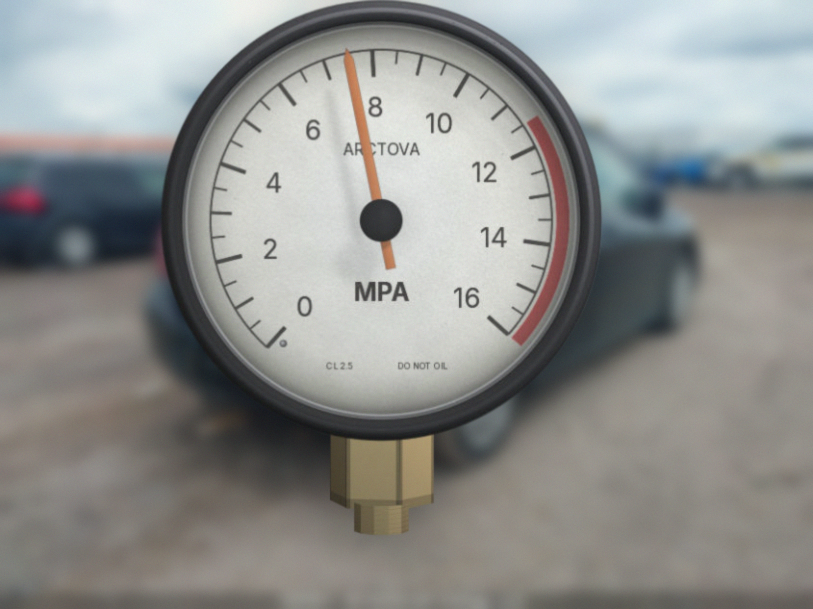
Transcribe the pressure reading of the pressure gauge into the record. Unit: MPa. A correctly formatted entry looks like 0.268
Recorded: 7.5
